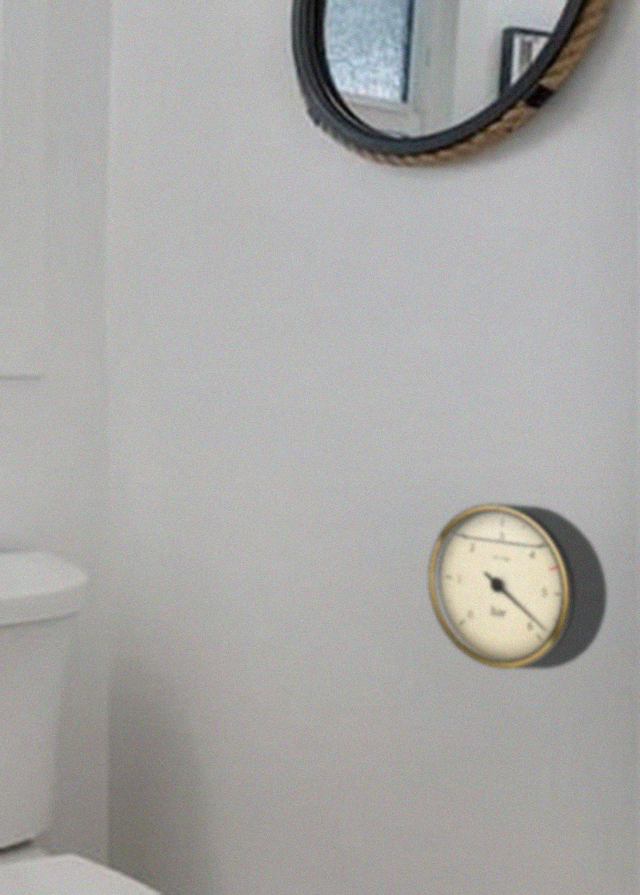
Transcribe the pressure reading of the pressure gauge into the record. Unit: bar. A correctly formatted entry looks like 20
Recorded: 5.75
